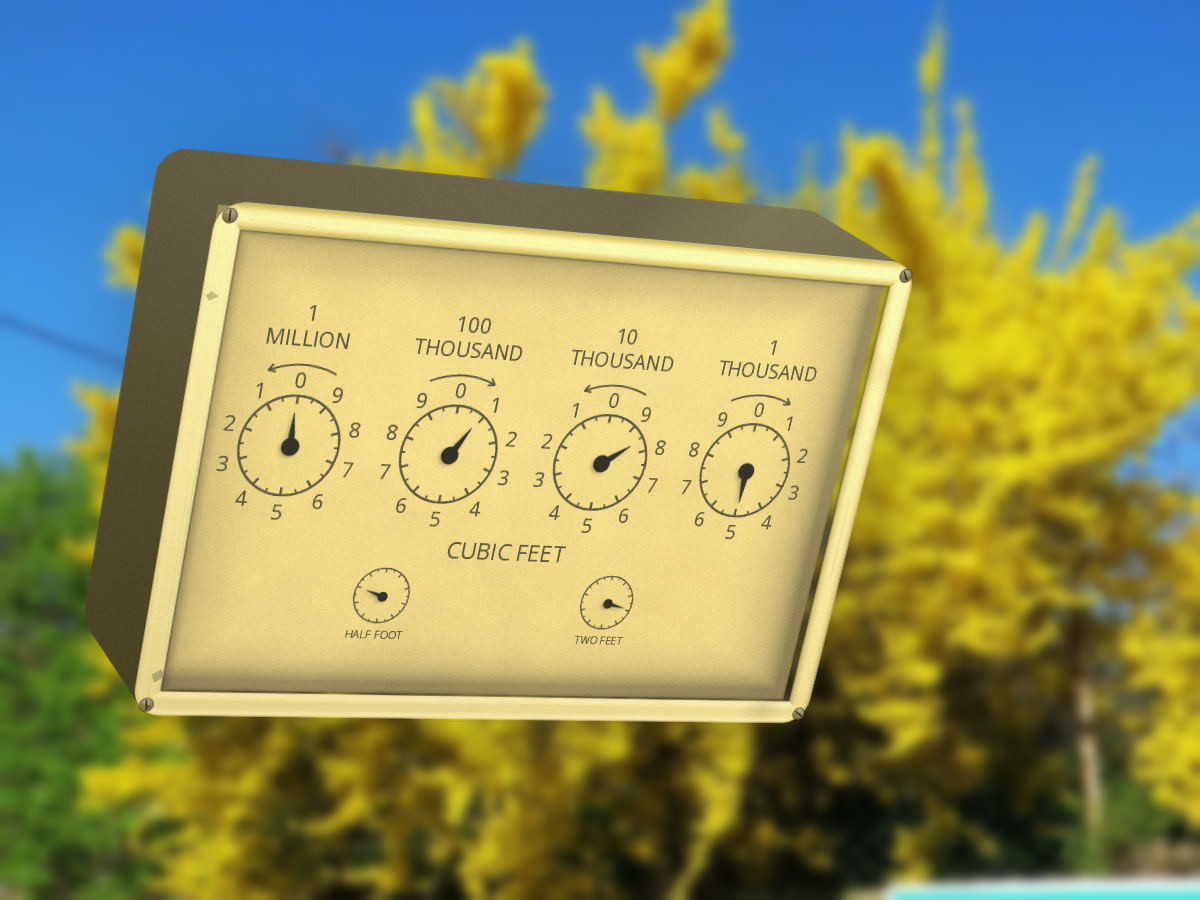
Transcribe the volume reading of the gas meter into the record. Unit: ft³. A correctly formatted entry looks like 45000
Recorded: 8500
